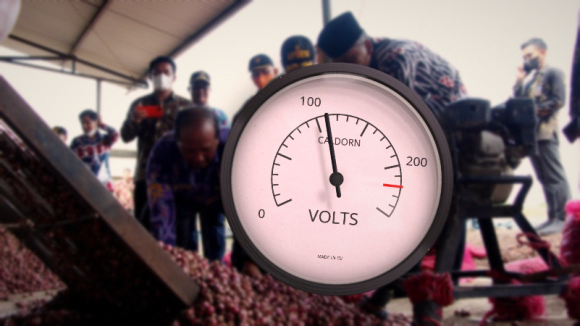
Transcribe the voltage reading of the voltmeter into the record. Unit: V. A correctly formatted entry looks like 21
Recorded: 110
